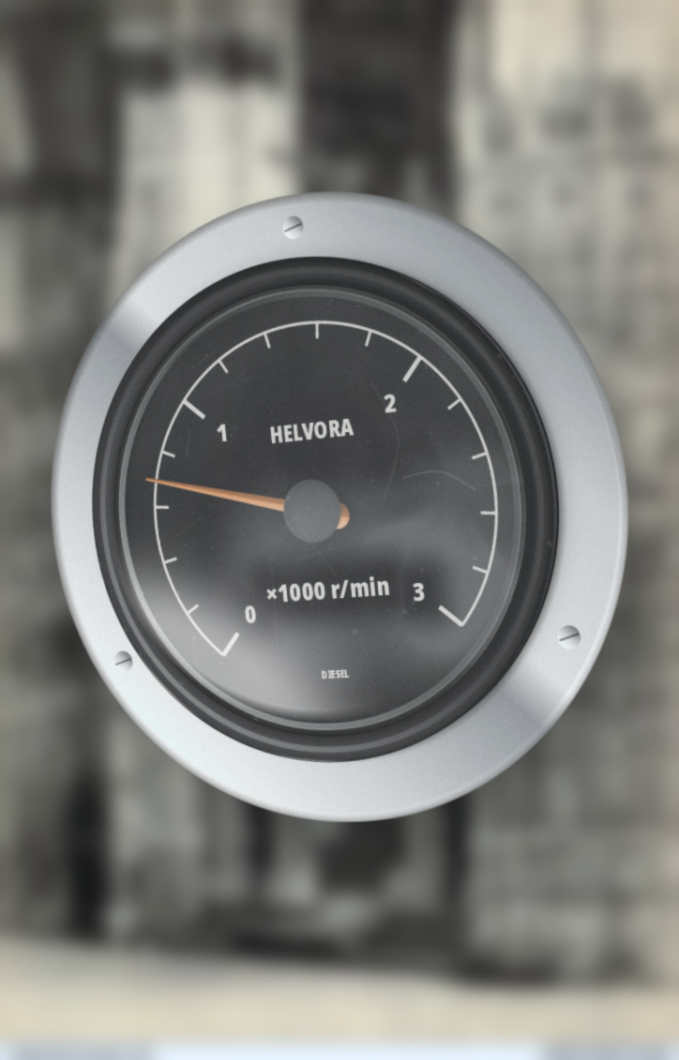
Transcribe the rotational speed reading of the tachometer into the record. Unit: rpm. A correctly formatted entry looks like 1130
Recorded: 700
